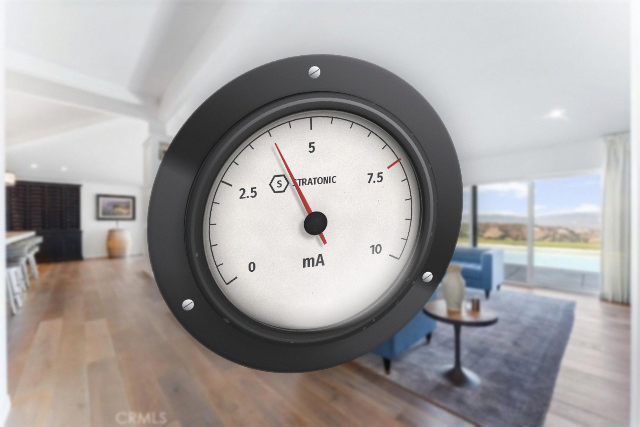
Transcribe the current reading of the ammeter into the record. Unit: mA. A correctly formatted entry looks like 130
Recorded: 4
